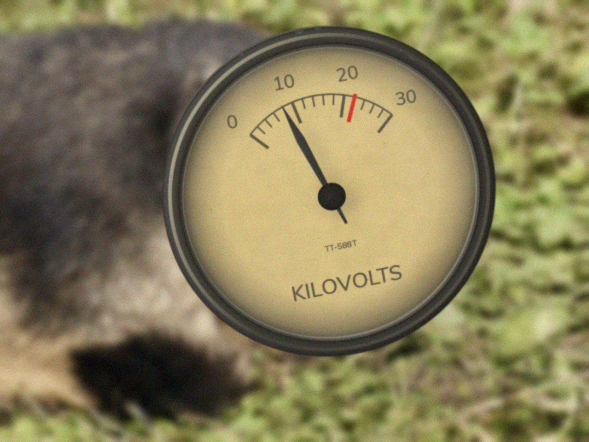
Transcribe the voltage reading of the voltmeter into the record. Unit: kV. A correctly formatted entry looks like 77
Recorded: 8
